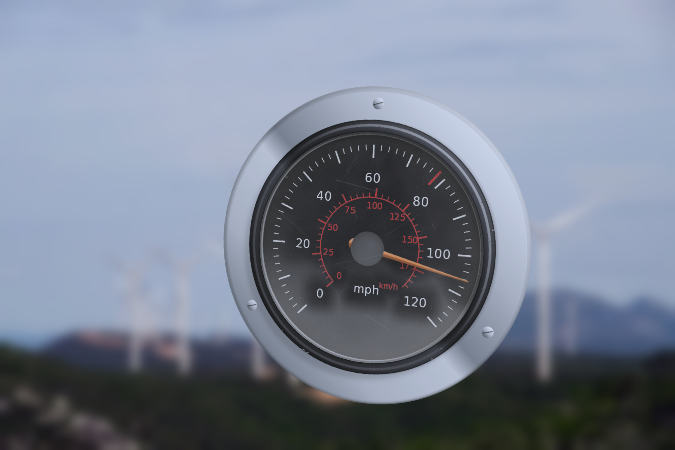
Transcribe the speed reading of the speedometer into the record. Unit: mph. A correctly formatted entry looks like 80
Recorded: 106
